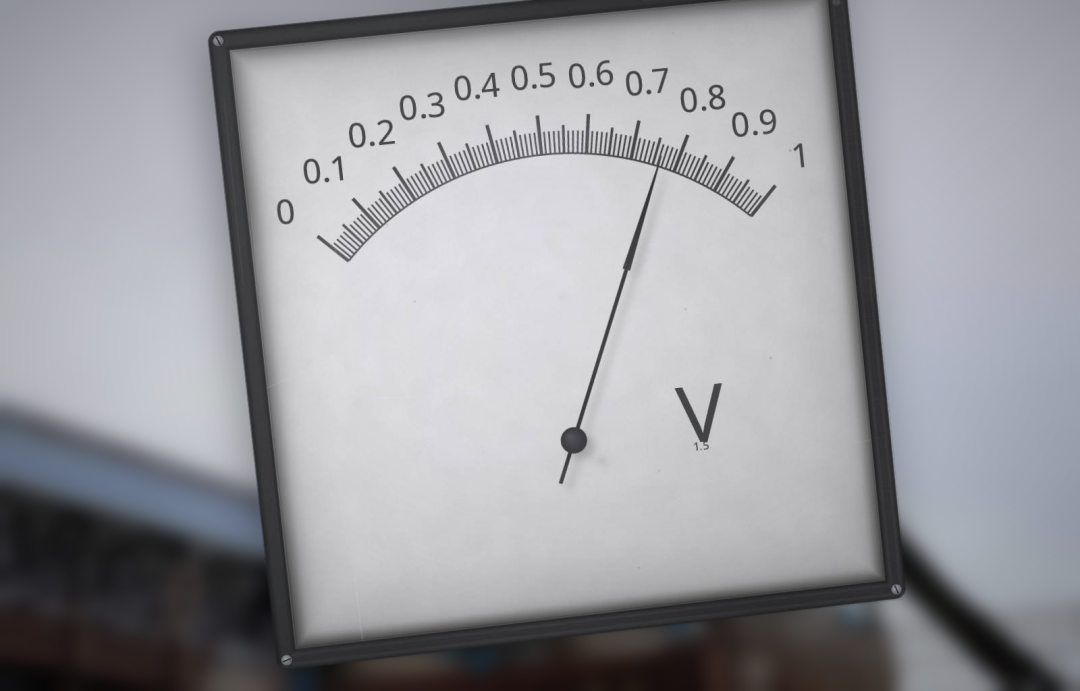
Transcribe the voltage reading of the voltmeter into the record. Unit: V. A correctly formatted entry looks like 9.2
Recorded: 0.76
